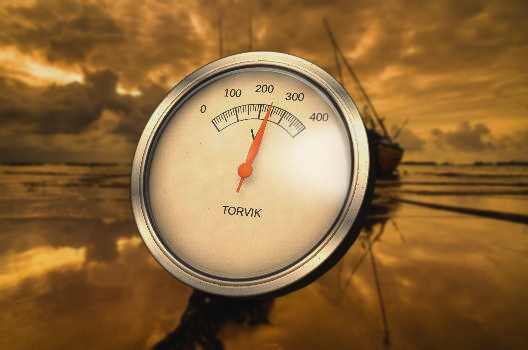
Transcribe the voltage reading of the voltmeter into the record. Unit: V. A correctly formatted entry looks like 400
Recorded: 250
